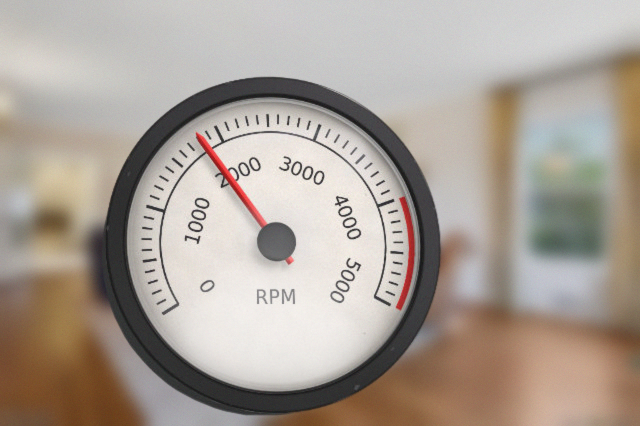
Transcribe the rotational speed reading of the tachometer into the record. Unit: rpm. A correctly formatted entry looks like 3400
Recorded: 1800
